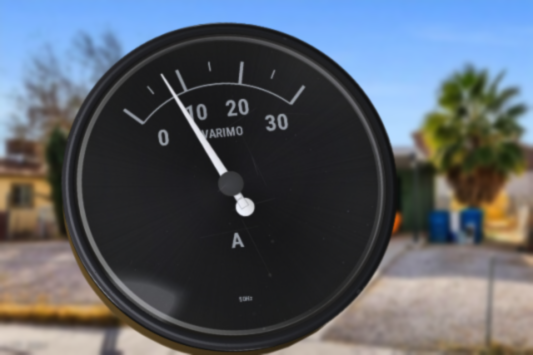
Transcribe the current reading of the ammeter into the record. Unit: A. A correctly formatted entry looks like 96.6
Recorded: 7.5
